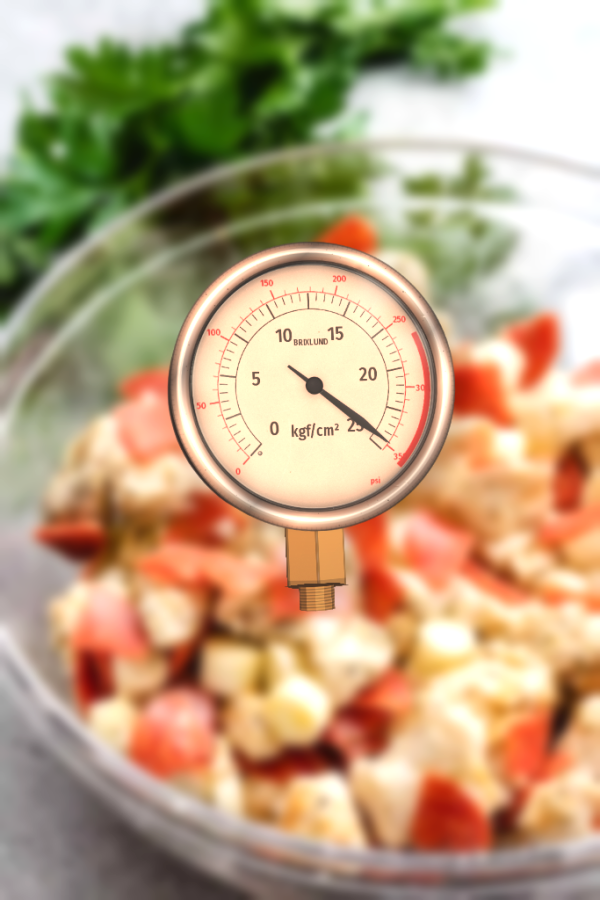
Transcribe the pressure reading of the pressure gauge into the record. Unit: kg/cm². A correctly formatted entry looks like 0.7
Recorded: 24.5
